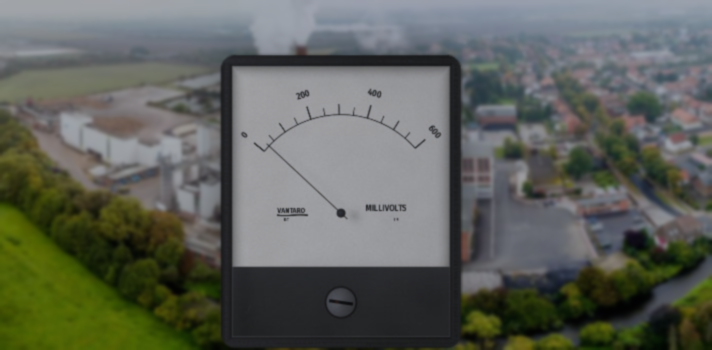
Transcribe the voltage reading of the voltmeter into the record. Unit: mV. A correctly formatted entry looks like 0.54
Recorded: 25
